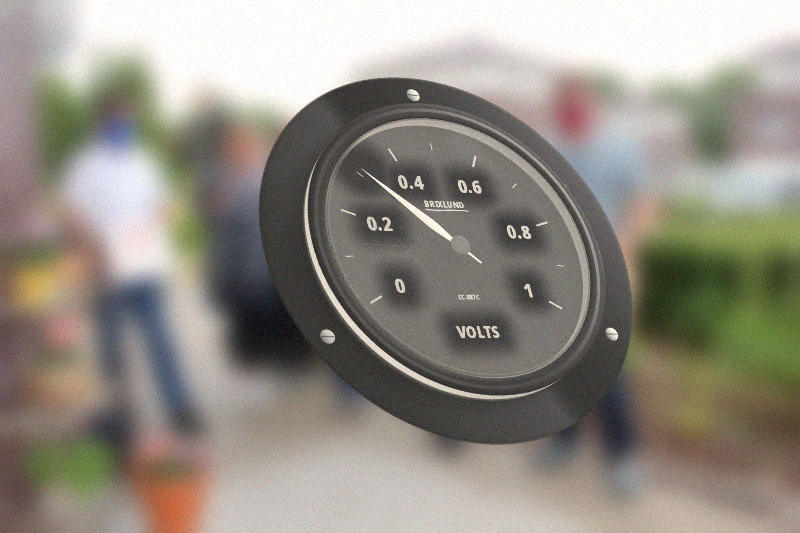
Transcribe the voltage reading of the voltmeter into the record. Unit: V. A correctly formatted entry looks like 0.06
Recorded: 0.3
